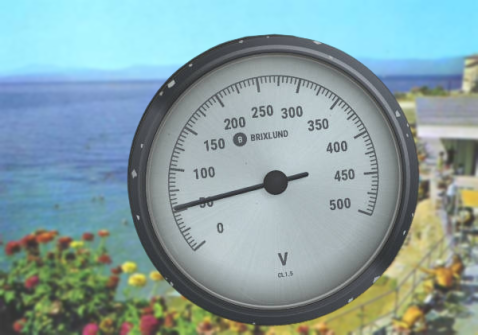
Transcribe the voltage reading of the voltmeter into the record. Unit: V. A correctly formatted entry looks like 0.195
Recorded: 55
